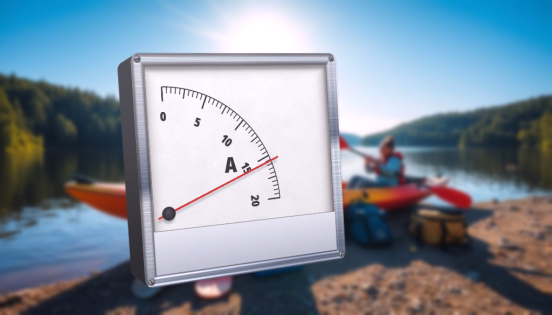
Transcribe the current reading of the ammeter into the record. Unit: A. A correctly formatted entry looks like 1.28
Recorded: 15.5
